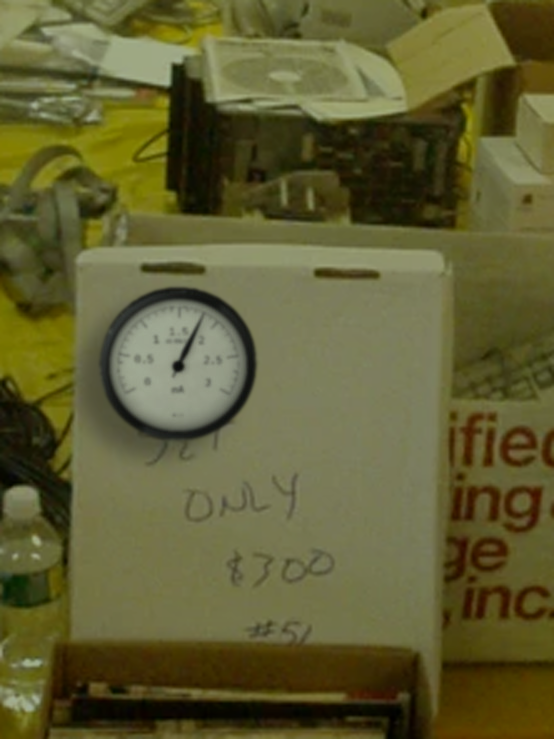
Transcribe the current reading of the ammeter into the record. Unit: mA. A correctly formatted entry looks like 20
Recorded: 1.8
